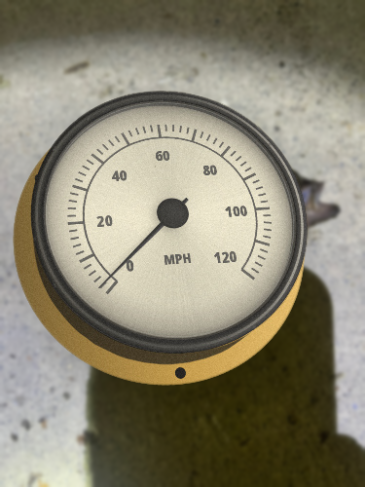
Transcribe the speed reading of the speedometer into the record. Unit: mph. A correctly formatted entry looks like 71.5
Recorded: 2
